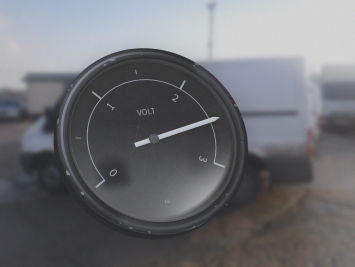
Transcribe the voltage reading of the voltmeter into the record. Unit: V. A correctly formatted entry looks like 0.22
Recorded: 2.5
